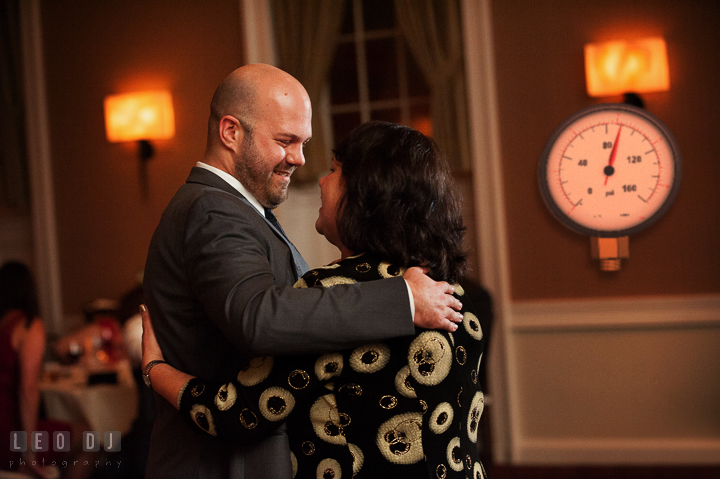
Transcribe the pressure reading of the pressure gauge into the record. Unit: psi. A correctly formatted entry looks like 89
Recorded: 90
